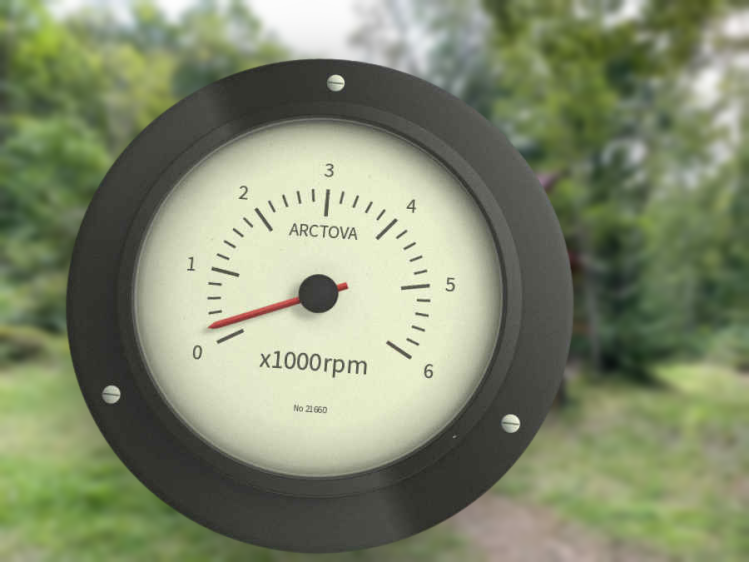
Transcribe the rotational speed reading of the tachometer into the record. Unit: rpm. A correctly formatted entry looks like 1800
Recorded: 200
